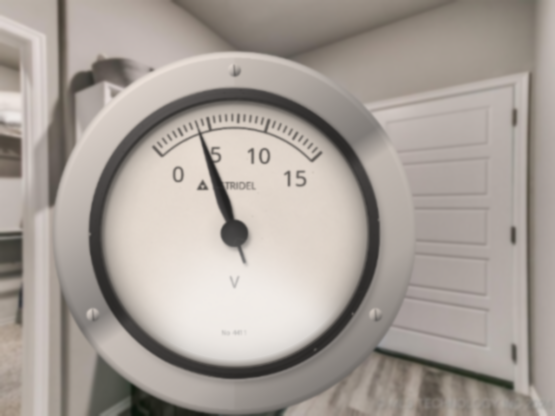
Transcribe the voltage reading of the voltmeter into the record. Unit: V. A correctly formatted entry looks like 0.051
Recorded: 4
